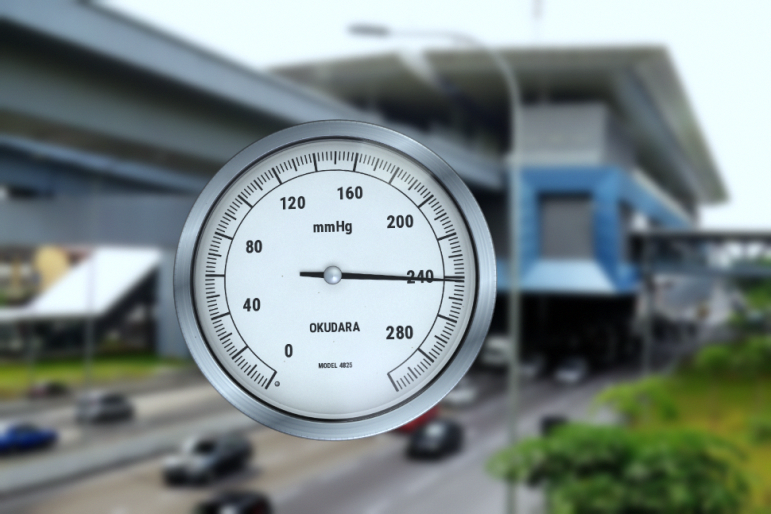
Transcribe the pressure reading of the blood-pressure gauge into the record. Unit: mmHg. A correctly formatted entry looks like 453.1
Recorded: 242
